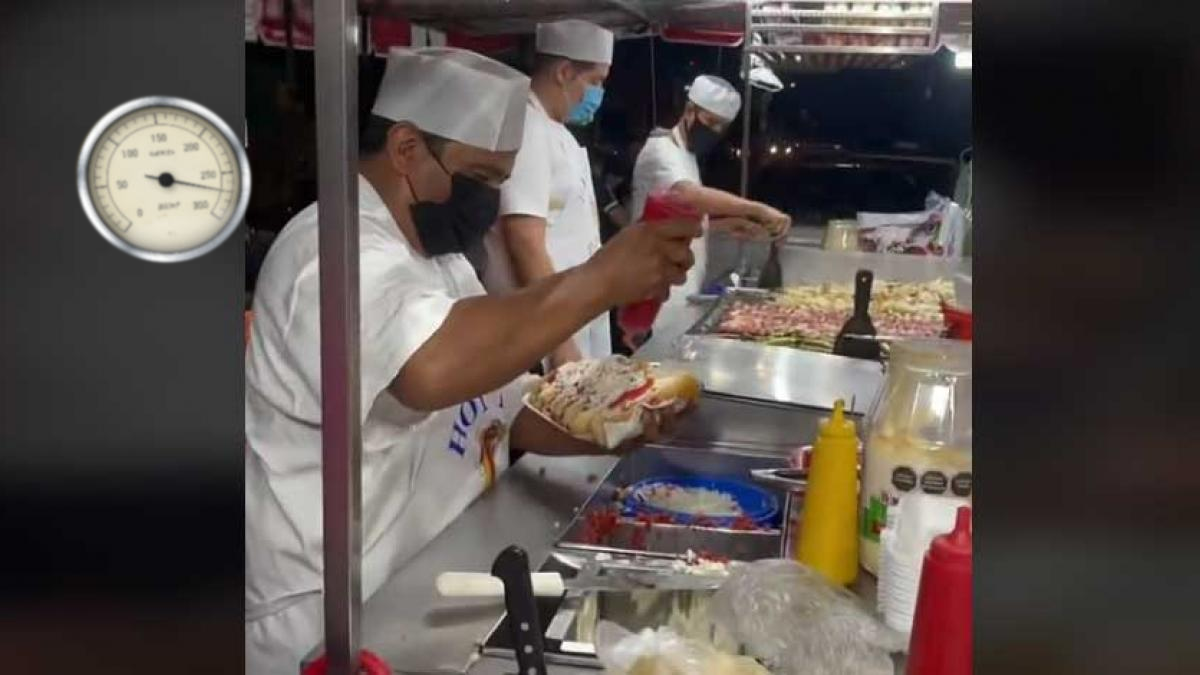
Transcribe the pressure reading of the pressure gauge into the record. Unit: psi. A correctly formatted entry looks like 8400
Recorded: 270
